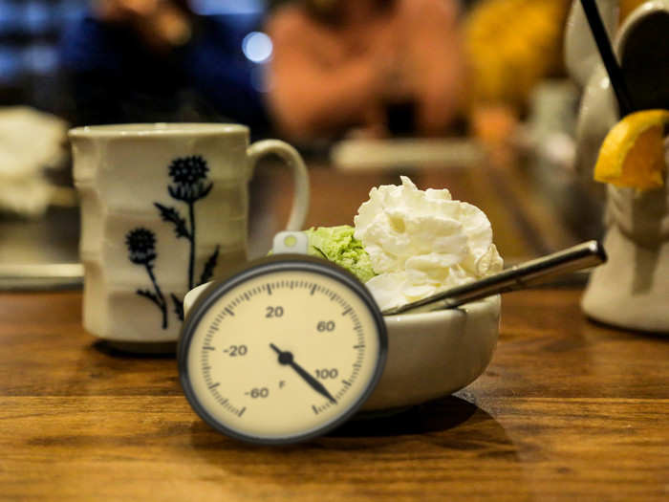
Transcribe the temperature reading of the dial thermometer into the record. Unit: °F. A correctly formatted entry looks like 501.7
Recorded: 110
